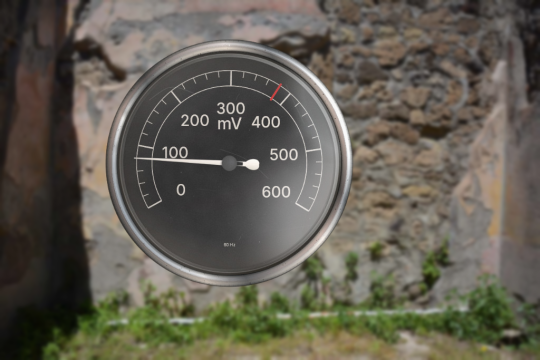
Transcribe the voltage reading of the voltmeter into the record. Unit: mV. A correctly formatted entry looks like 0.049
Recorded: 80
